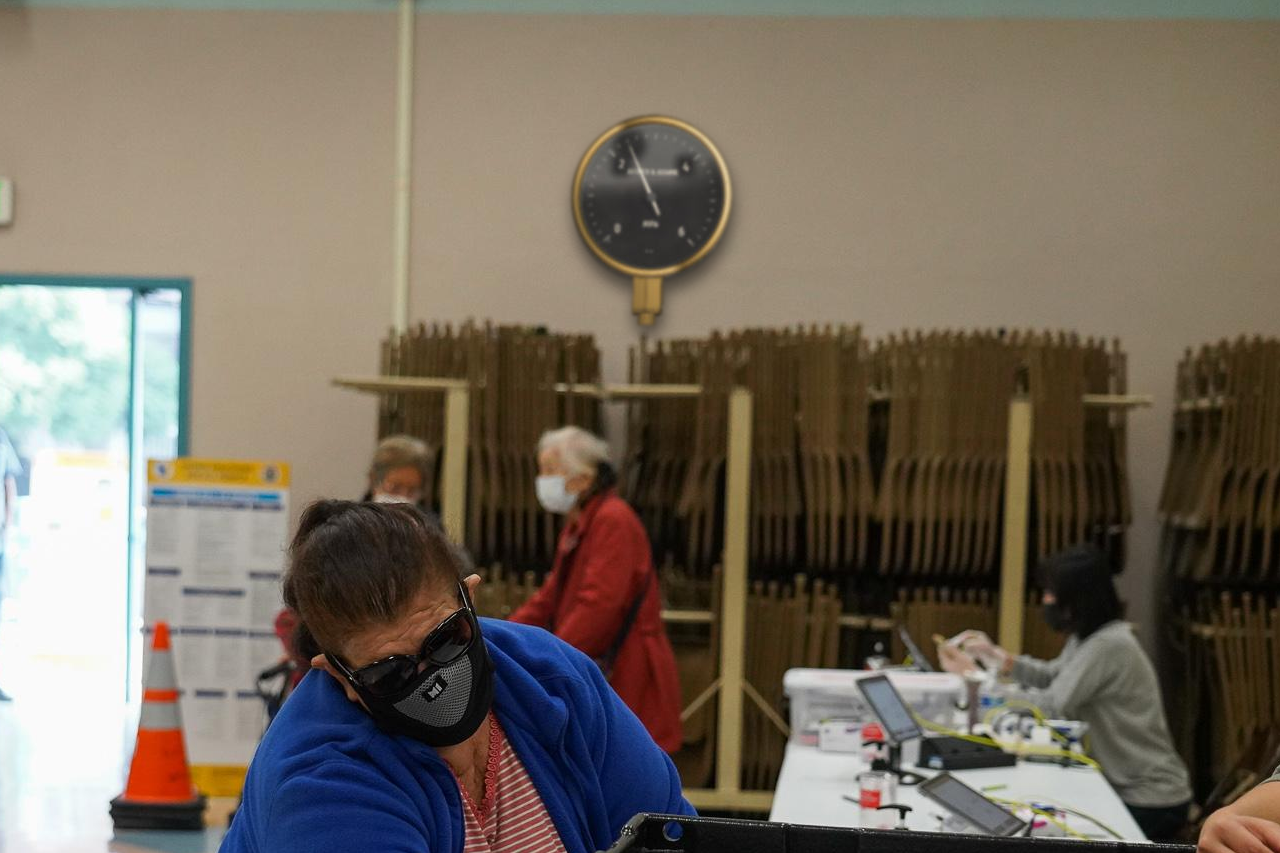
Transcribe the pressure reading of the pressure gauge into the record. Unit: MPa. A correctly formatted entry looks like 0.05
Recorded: 2.4
